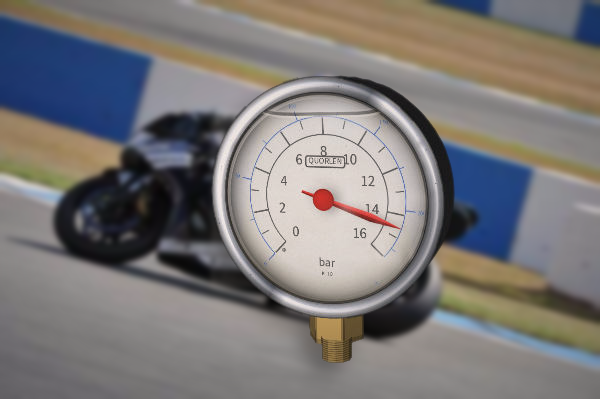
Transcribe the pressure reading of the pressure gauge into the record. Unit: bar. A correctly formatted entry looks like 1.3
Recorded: 14.5
